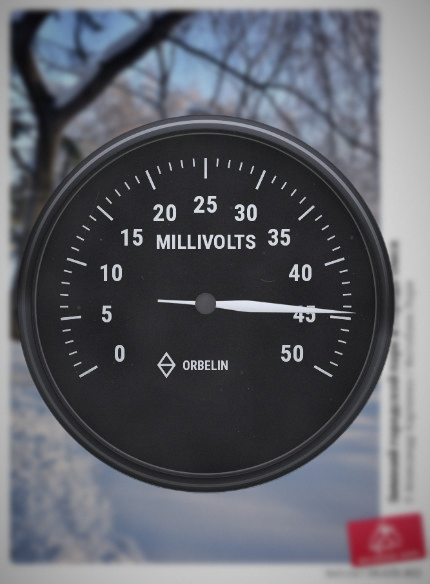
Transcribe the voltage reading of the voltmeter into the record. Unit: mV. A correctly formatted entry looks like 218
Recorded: 44.5
